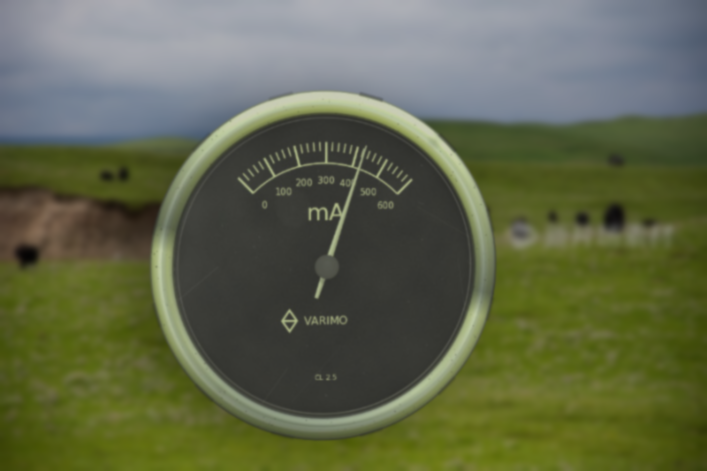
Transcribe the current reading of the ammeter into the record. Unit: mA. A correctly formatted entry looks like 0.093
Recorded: 420
